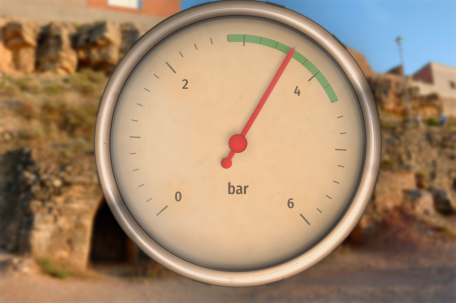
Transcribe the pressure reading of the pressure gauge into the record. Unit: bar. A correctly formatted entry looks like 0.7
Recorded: 3.6
